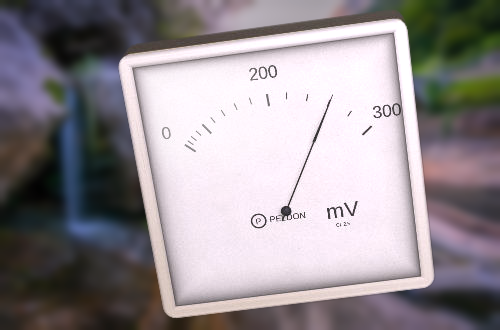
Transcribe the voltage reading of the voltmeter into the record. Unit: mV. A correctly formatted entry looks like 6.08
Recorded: 260
